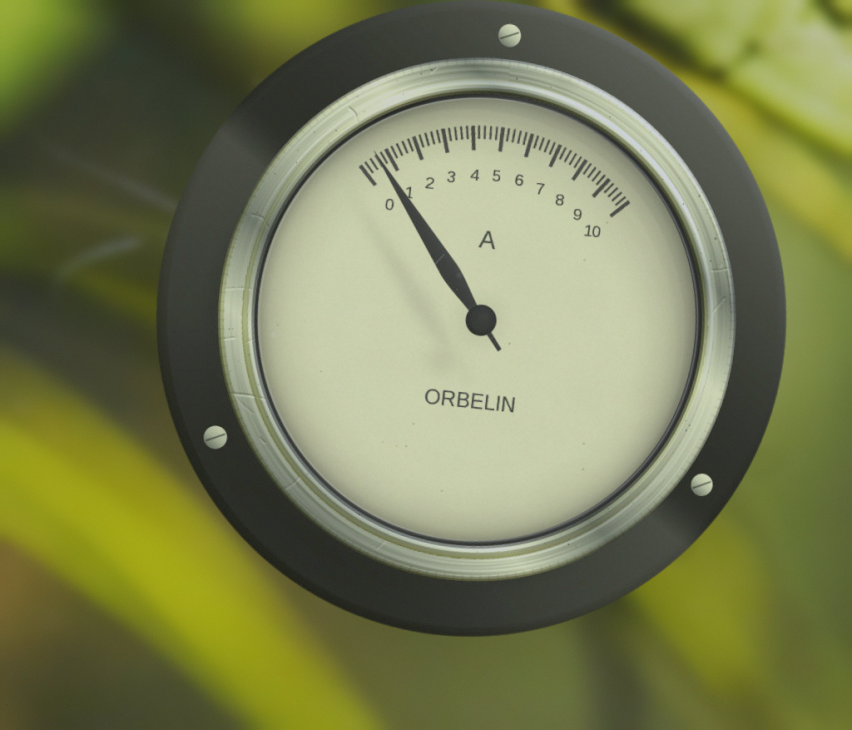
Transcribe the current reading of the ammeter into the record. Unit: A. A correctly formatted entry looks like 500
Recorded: 0.6
